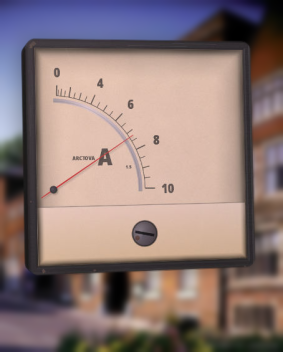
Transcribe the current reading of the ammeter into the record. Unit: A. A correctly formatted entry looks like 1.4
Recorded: 7.25
